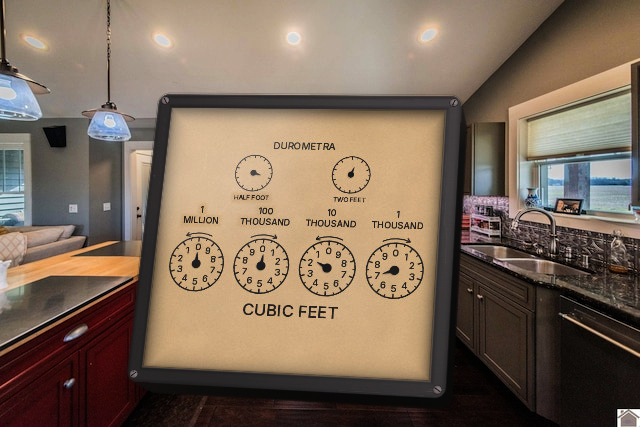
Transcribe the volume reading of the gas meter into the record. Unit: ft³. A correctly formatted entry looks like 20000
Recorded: 1700
